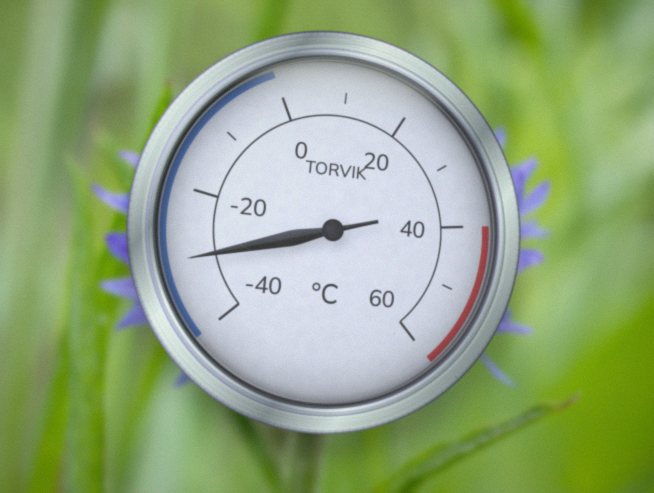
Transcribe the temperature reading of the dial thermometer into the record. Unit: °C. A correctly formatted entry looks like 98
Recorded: -30
